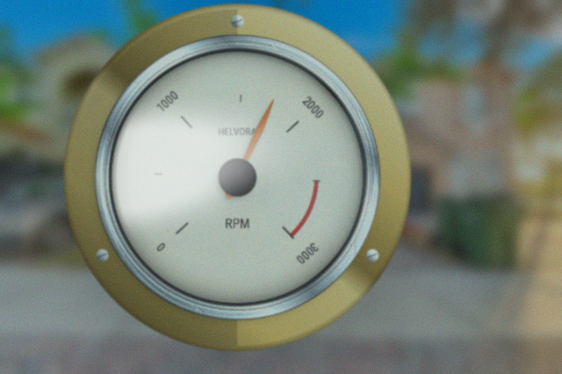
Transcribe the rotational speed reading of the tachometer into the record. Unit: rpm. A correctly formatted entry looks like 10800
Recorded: 1750
